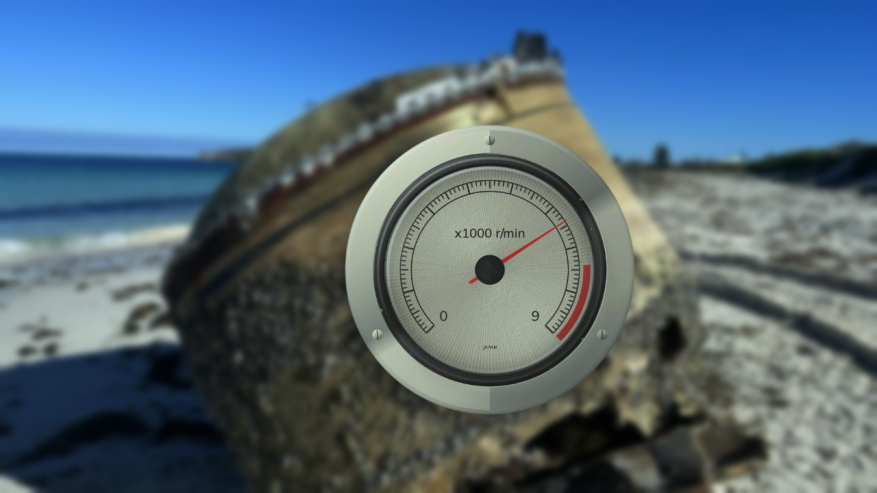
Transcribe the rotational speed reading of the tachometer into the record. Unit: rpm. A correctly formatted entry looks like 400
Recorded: 6400
